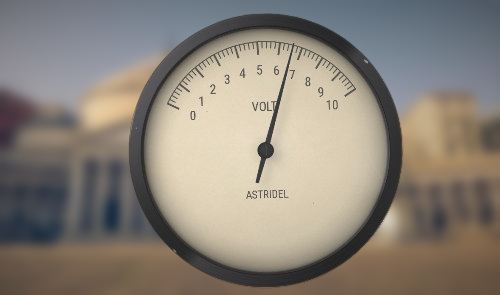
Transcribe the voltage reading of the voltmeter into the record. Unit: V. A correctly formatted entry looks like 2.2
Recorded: 6.6
